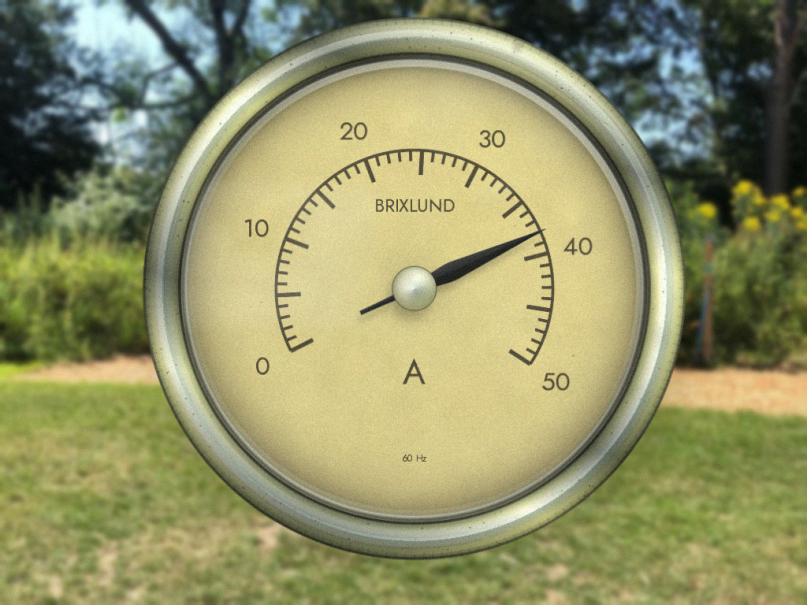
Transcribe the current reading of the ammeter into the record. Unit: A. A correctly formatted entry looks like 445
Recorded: 38
